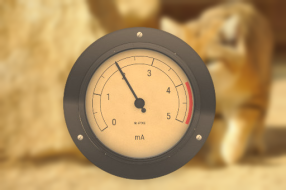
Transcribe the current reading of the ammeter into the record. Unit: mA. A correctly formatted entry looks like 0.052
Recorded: 2
